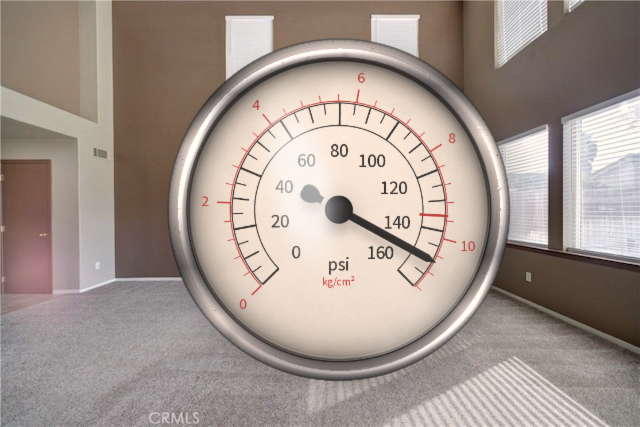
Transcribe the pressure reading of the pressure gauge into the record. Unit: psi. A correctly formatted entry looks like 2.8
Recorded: 150
